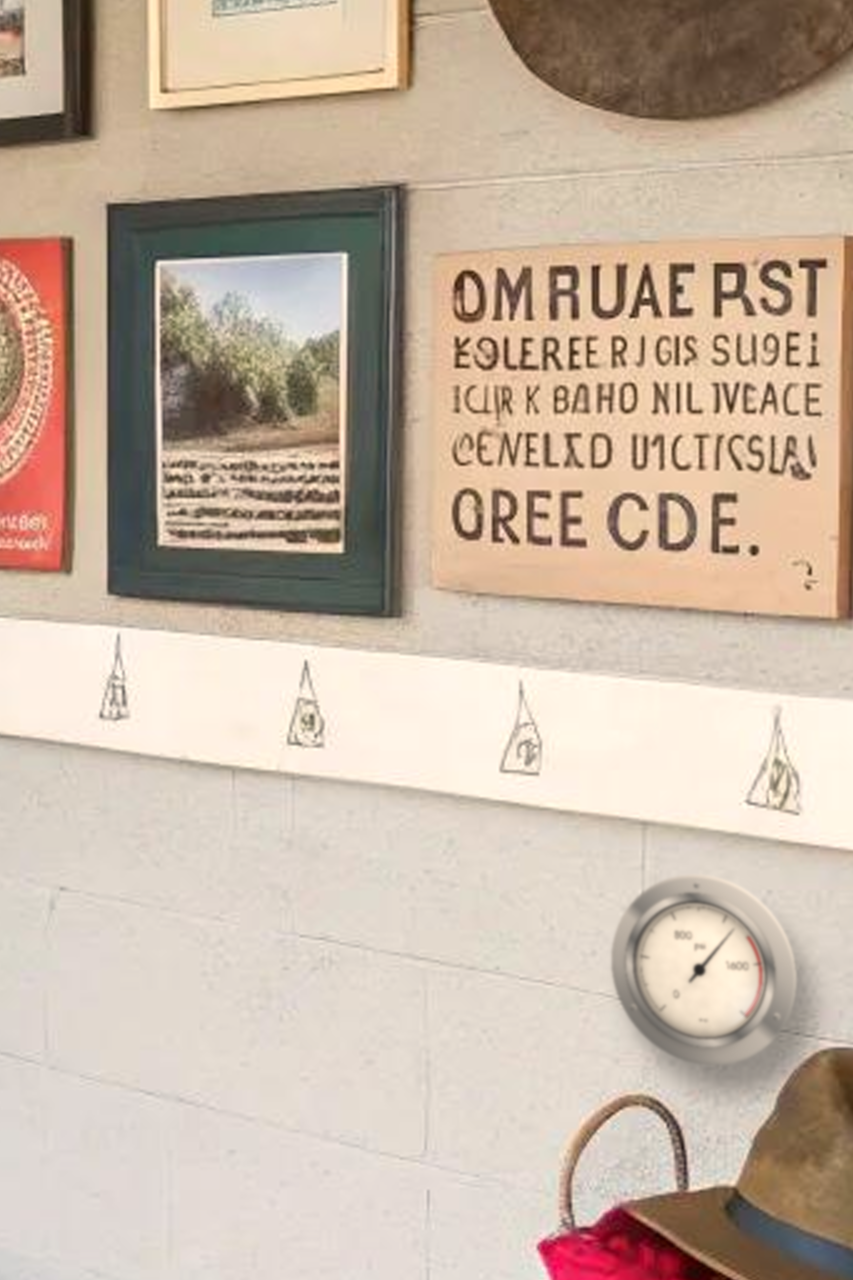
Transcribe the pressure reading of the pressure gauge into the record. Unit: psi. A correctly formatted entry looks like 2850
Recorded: 1300
